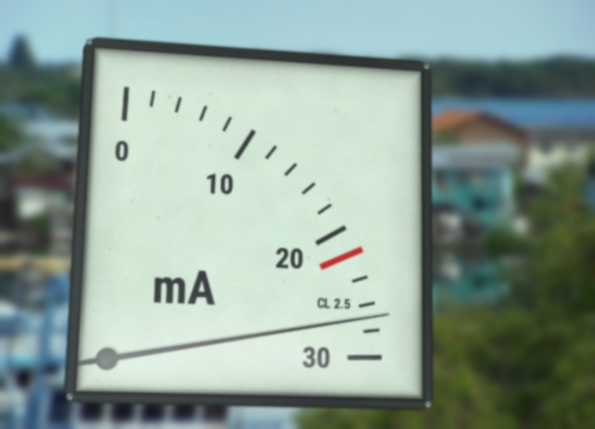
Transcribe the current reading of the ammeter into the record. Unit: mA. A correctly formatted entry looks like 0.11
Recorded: 27
